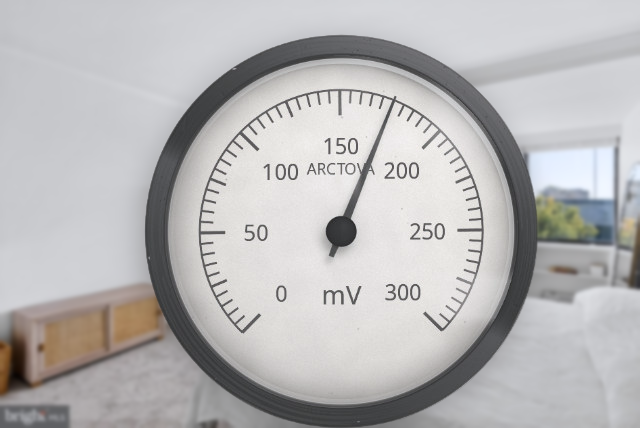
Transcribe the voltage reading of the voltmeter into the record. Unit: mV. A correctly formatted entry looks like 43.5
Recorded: 175
